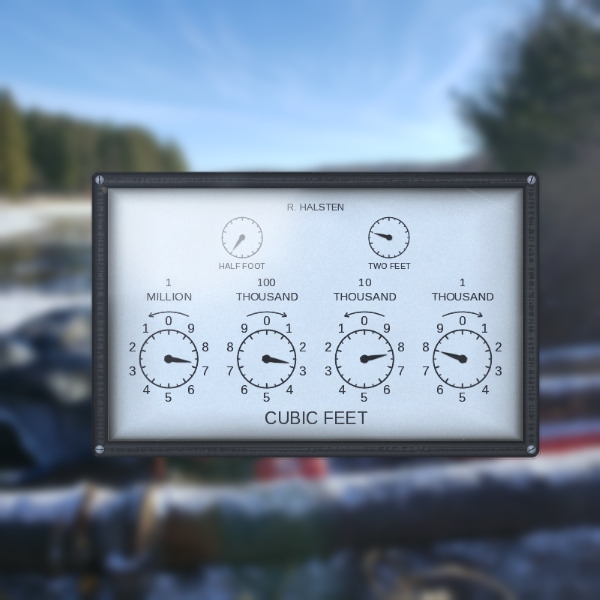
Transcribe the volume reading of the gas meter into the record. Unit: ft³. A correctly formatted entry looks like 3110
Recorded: 727800
